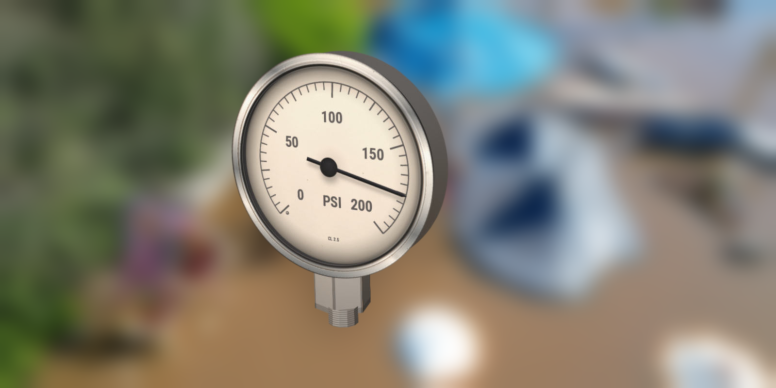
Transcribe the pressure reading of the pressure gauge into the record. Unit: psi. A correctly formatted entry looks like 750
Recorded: 175
